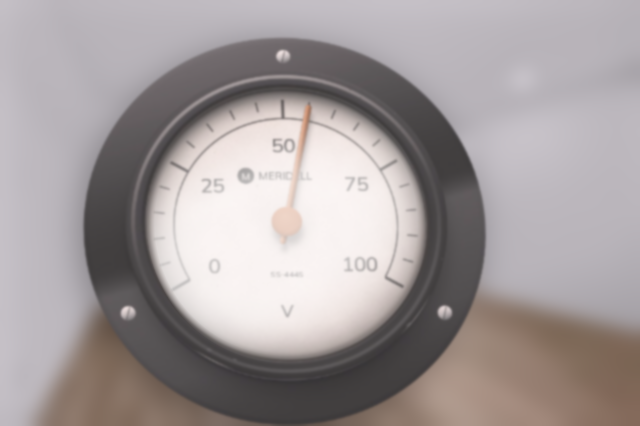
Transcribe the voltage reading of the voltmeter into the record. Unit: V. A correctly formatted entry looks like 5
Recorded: 55
